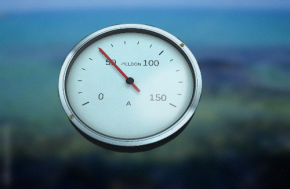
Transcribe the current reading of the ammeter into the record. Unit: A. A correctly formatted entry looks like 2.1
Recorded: 50
